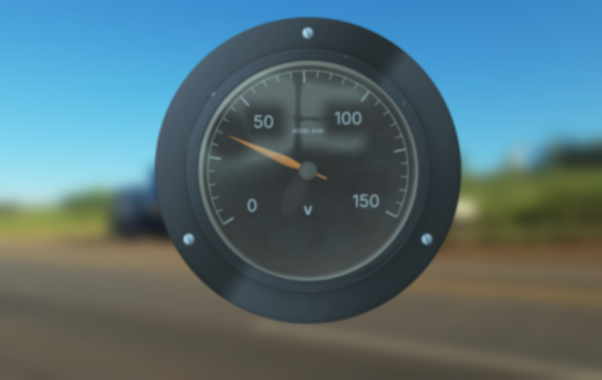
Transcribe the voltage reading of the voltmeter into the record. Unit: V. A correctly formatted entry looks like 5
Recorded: 35
